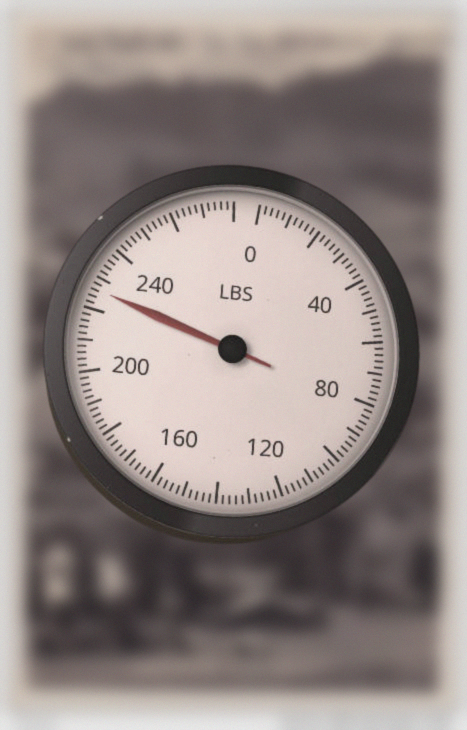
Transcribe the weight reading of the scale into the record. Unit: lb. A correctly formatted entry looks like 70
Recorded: 226
